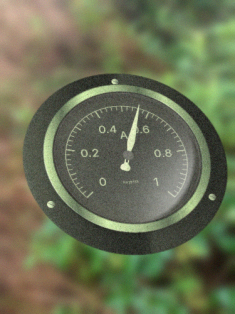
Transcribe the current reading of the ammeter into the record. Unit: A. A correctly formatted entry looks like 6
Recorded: 0.56
